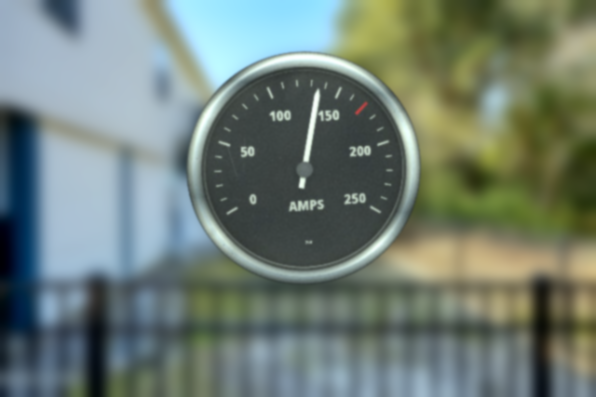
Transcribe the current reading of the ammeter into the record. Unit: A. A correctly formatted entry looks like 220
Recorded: 135
